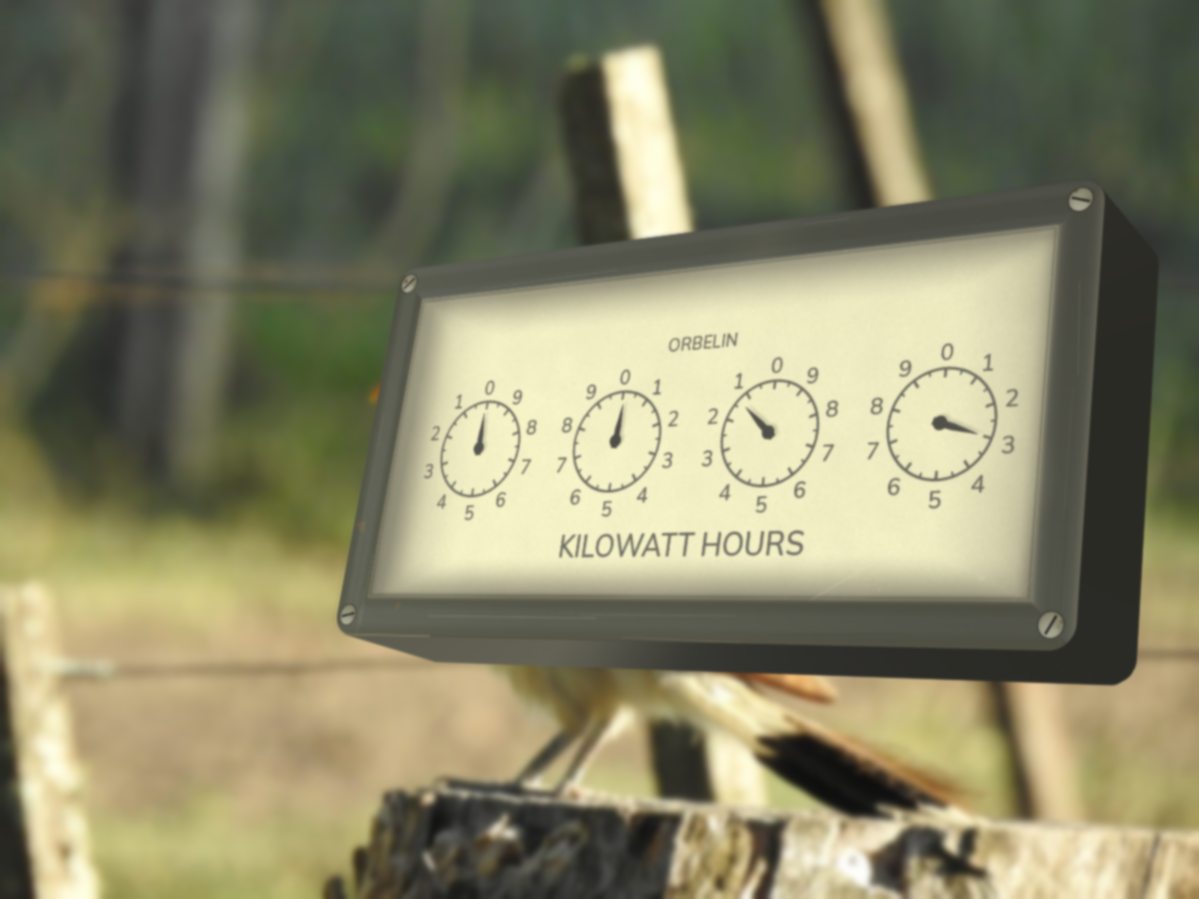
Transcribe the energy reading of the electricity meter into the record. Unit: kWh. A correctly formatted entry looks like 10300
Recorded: 13
